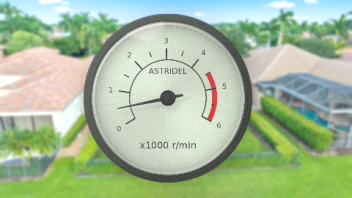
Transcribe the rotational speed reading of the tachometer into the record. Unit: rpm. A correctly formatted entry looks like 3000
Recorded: 500
